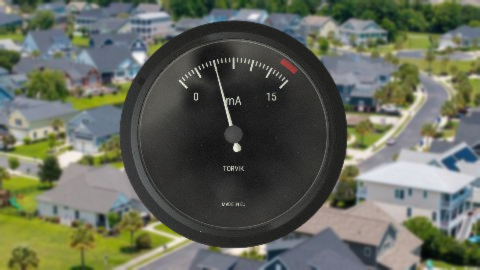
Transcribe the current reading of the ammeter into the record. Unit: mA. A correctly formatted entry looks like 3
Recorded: 5
